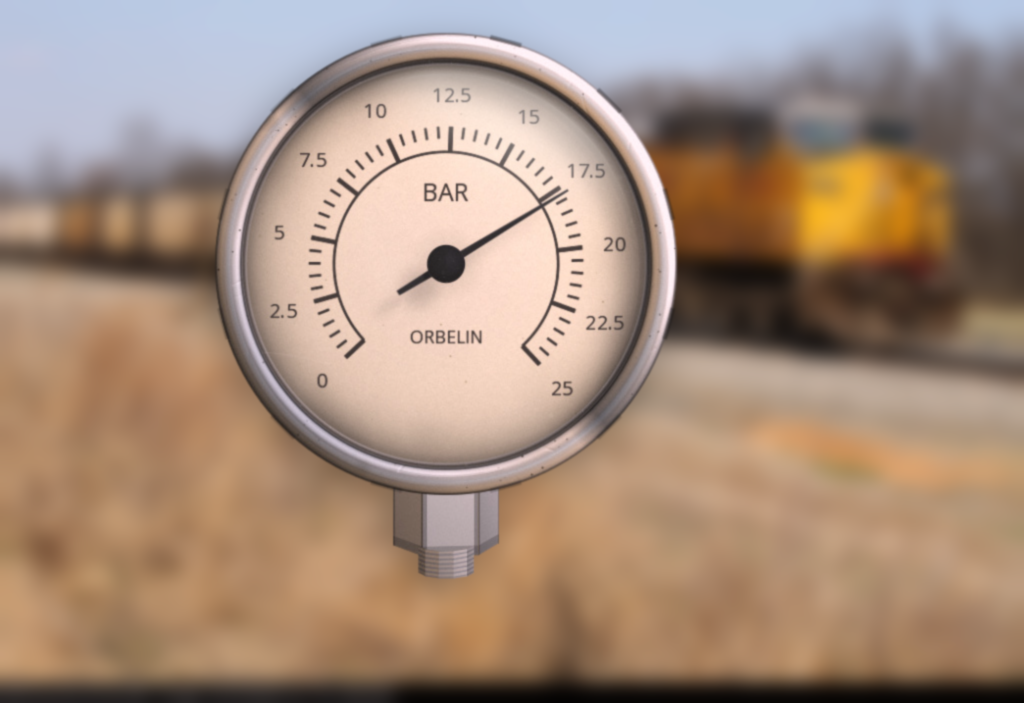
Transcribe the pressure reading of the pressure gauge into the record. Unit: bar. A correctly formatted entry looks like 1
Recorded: 17.75
